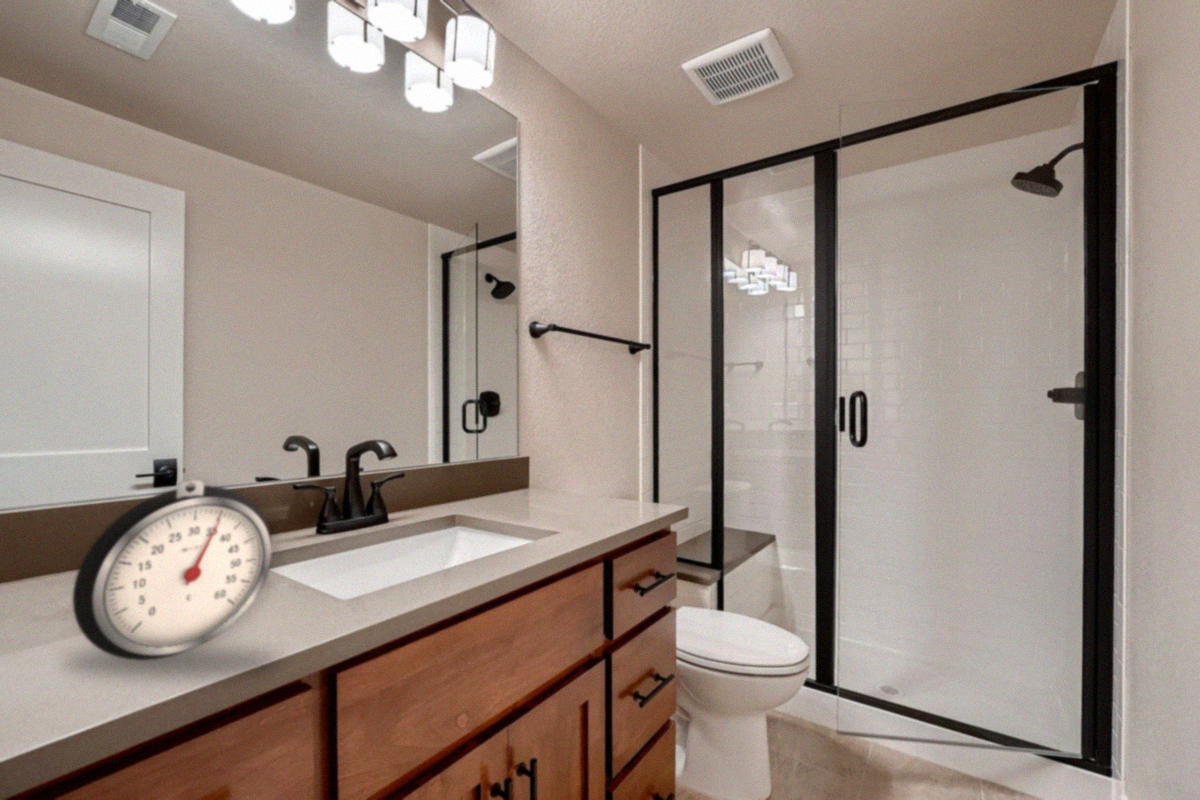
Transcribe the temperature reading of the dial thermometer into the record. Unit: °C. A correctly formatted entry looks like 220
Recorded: 35
